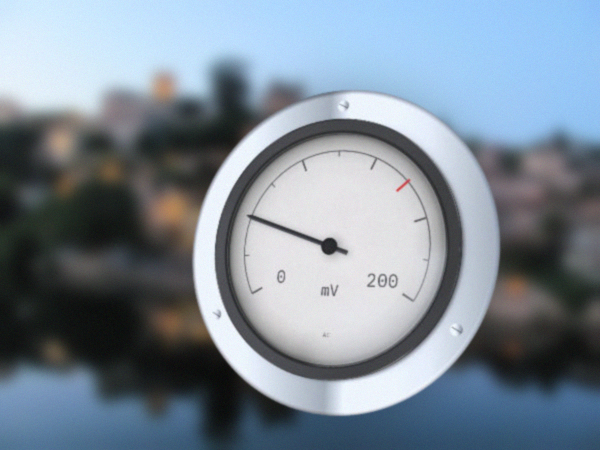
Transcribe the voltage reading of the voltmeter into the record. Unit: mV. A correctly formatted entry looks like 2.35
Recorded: 40
